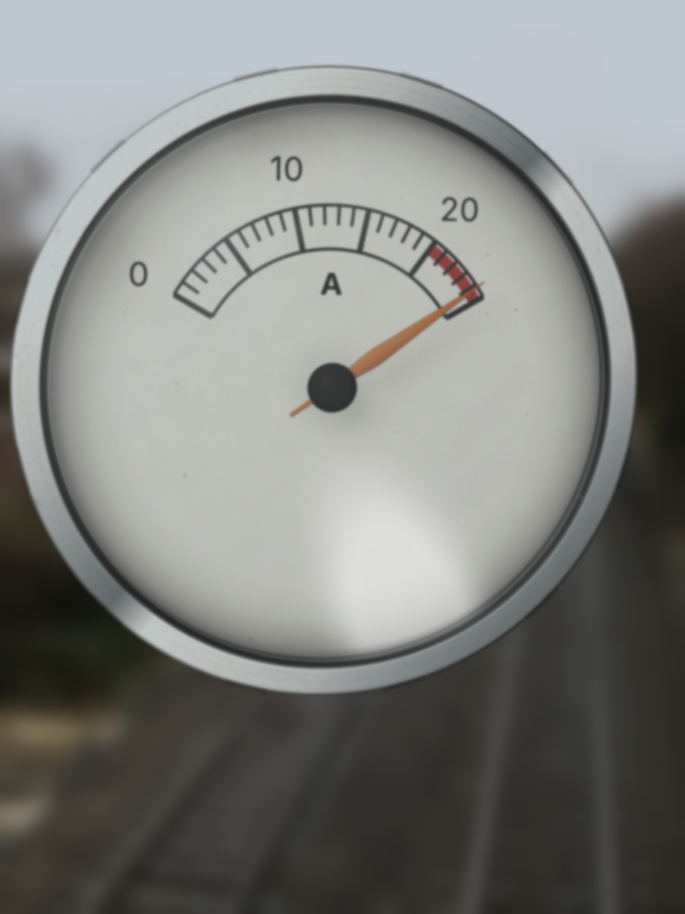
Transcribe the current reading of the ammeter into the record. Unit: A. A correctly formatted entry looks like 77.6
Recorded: 24
